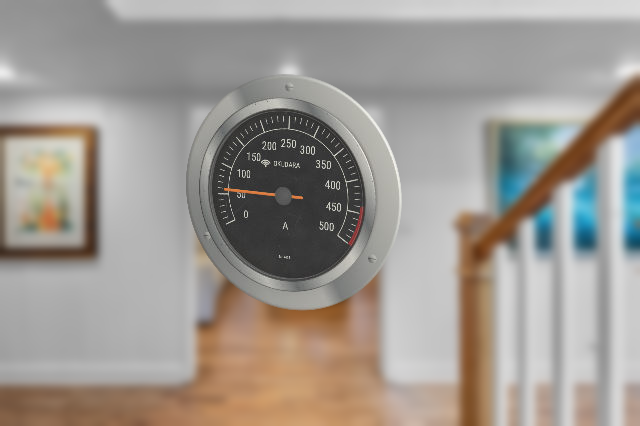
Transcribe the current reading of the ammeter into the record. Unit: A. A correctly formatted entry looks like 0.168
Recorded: 60
